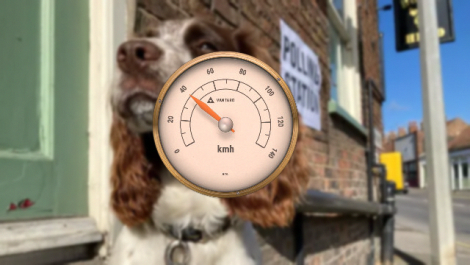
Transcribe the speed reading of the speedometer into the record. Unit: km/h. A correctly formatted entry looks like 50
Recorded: 40
